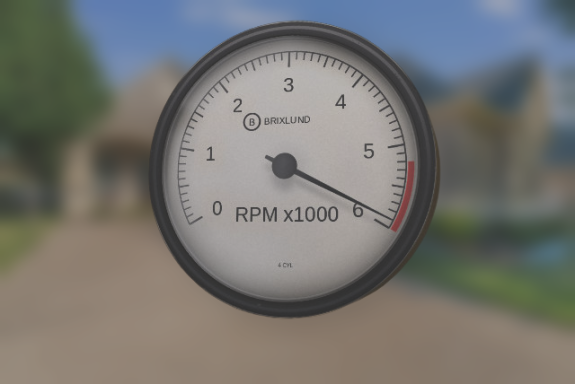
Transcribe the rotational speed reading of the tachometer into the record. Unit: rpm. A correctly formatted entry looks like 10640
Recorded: 5900
